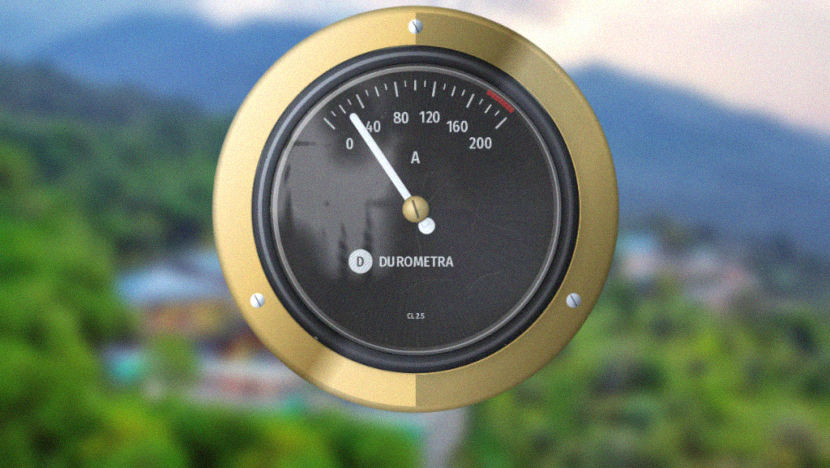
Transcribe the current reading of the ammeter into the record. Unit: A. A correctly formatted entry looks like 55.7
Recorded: 25
